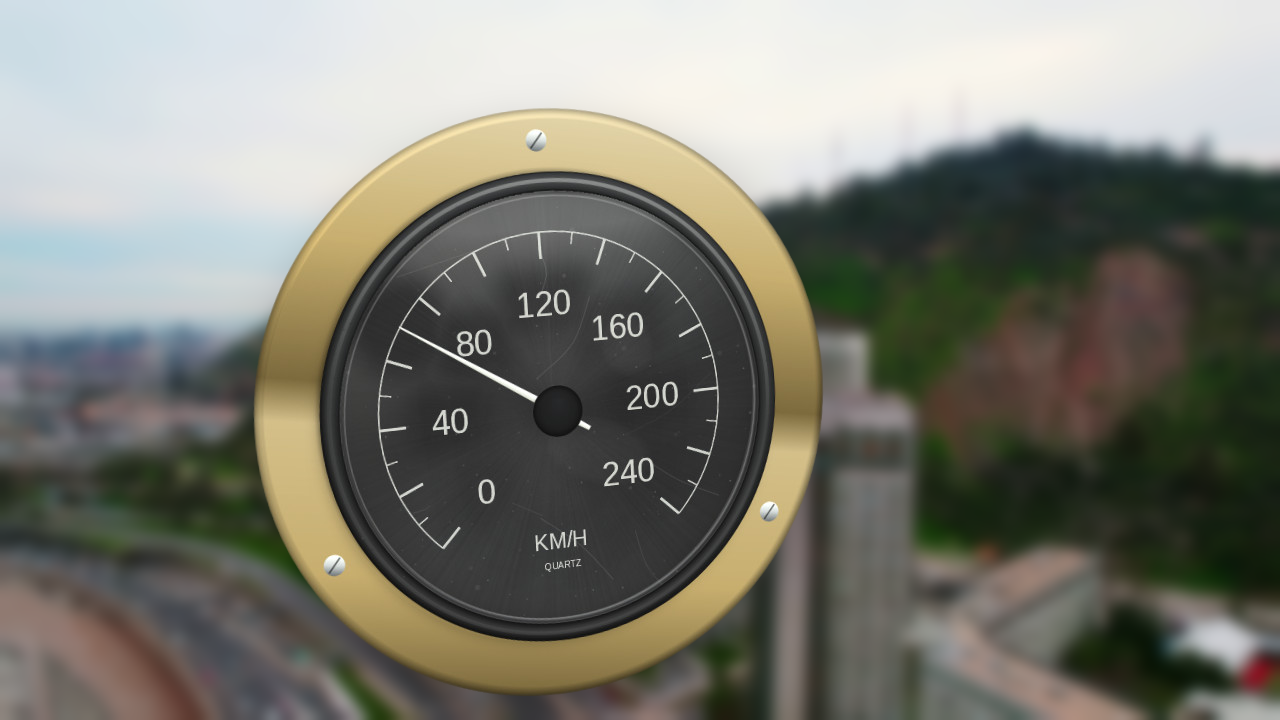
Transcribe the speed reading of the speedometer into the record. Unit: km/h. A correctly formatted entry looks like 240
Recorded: 70
